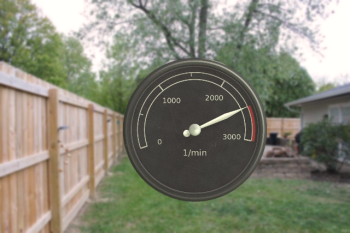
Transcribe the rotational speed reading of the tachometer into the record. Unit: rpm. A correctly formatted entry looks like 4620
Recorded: 2500
